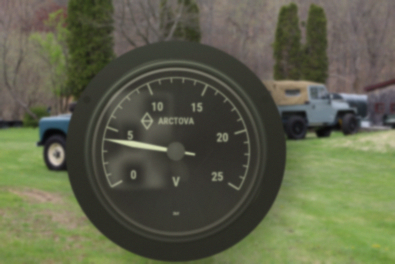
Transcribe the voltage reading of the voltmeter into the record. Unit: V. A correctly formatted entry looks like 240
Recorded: 4
